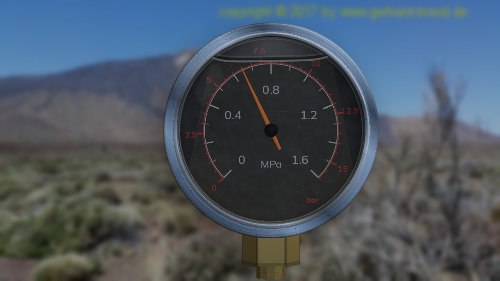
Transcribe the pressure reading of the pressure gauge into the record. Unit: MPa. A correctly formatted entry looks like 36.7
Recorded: 0.65
